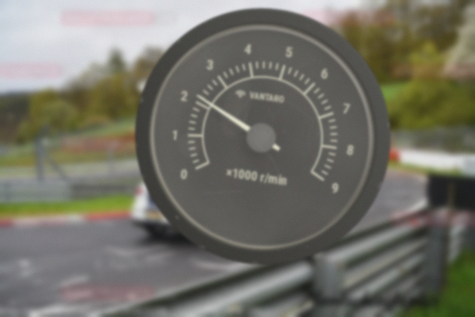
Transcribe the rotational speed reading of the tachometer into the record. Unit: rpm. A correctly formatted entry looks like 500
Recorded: 2200
